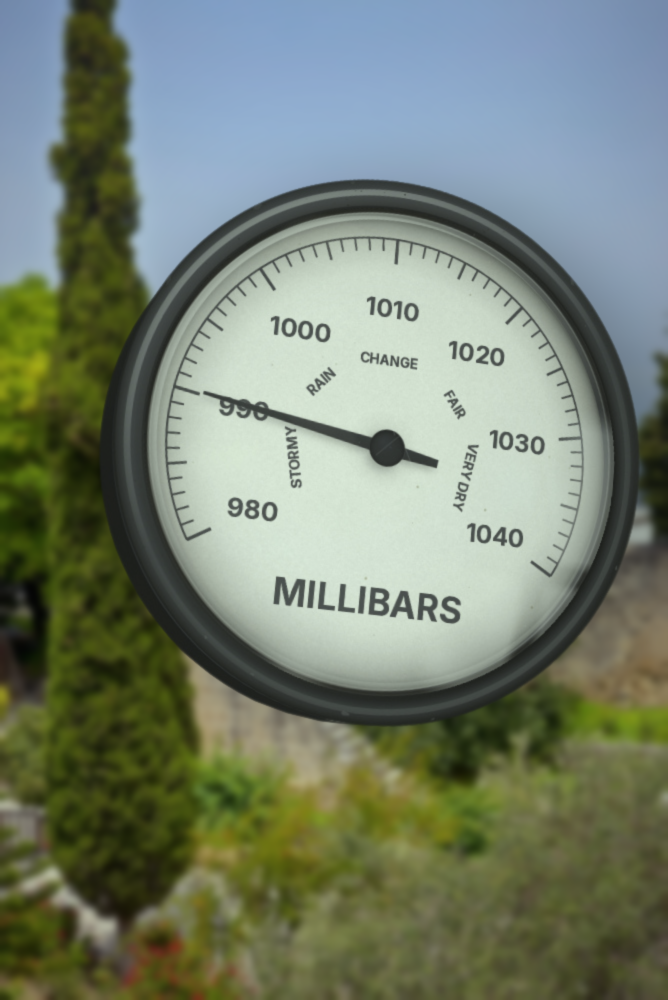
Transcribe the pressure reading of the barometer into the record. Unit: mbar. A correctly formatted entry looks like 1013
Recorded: 990
